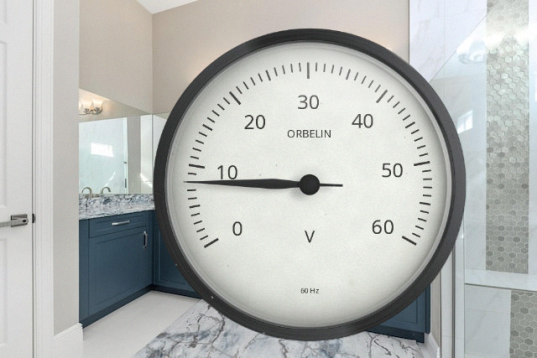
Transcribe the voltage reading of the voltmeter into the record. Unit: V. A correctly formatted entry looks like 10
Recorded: 8
